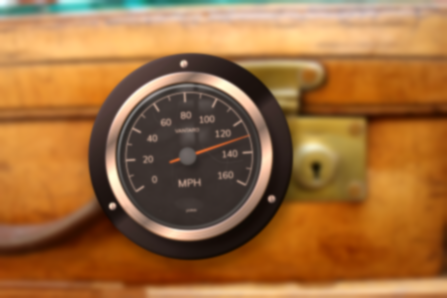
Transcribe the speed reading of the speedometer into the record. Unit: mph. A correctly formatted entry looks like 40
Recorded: 130
